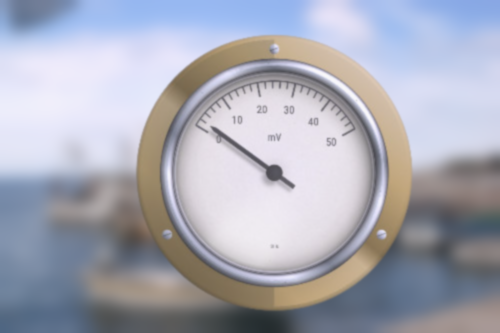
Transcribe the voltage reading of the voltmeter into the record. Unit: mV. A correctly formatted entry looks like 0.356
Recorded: 2
